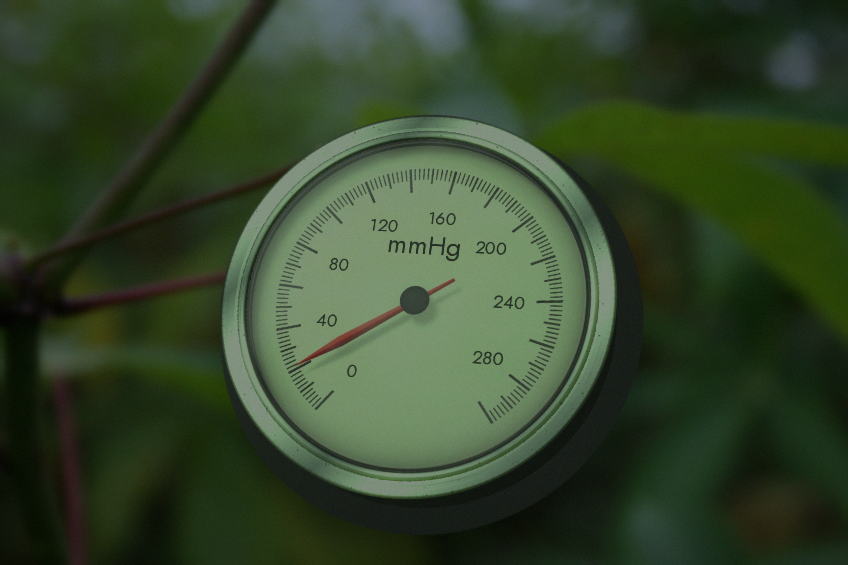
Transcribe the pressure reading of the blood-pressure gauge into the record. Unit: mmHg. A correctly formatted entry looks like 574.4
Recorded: 20
